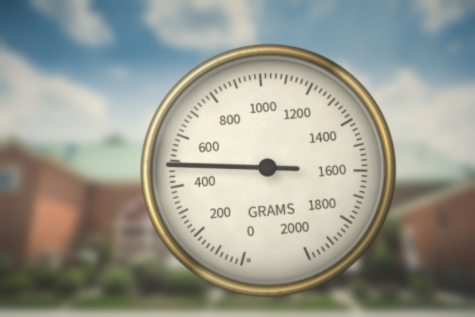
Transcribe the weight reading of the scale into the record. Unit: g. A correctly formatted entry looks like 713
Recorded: 480
